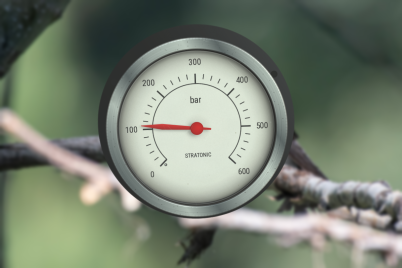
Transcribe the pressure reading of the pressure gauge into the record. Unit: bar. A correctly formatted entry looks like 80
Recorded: 110
